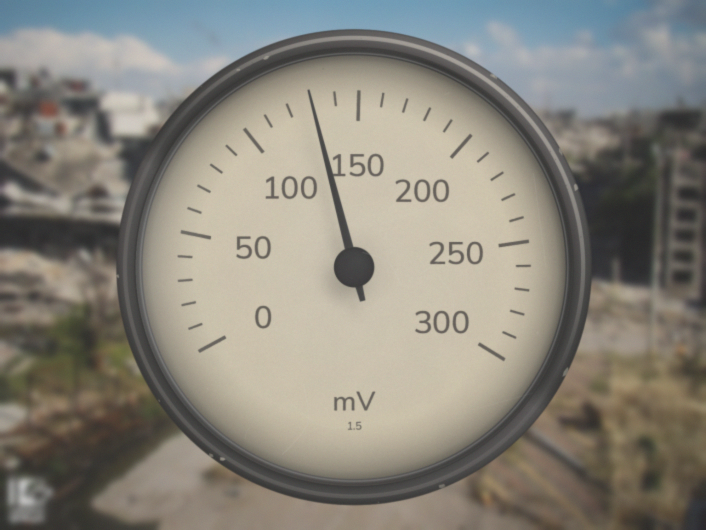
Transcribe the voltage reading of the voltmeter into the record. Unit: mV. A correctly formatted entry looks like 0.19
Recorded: 130
